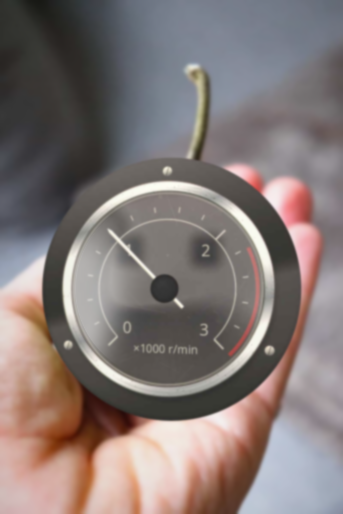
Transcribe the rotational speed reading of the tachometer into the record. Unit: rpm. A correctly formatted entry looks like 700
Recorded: 1000
